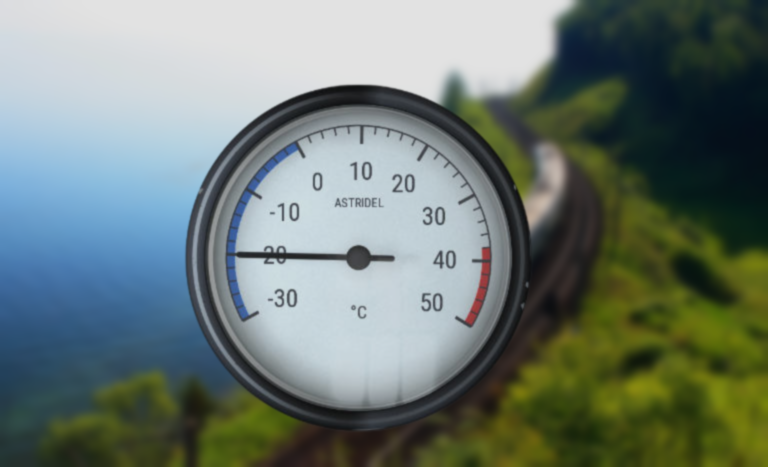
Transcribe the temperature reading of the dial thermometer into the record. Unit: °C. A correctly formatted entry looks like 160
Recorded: -20
